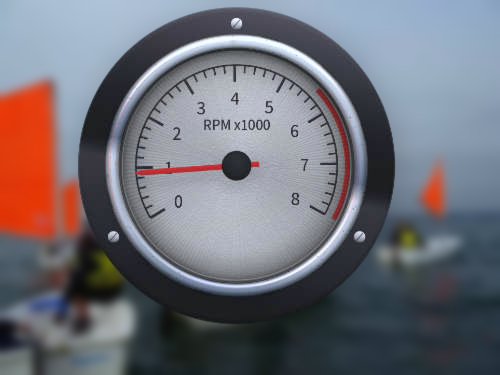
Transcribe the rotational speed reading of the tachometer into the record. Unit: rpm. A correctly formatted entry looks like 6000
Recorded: 900
